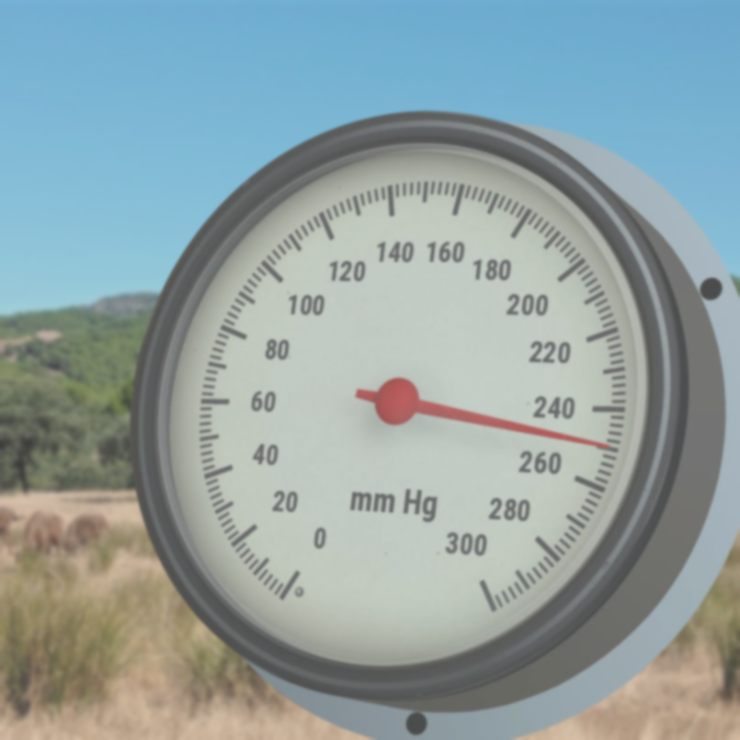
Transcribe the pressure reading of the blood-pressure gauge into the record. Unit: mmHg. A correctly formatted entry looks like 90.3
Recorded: 250
